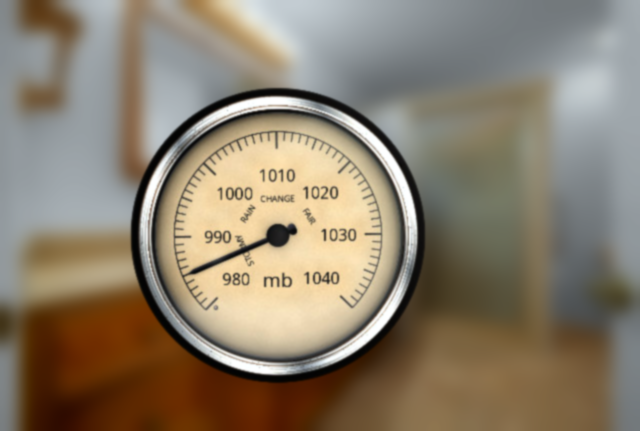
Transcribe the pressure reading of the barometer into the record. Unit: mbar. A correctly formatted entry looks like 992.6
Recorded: 985
